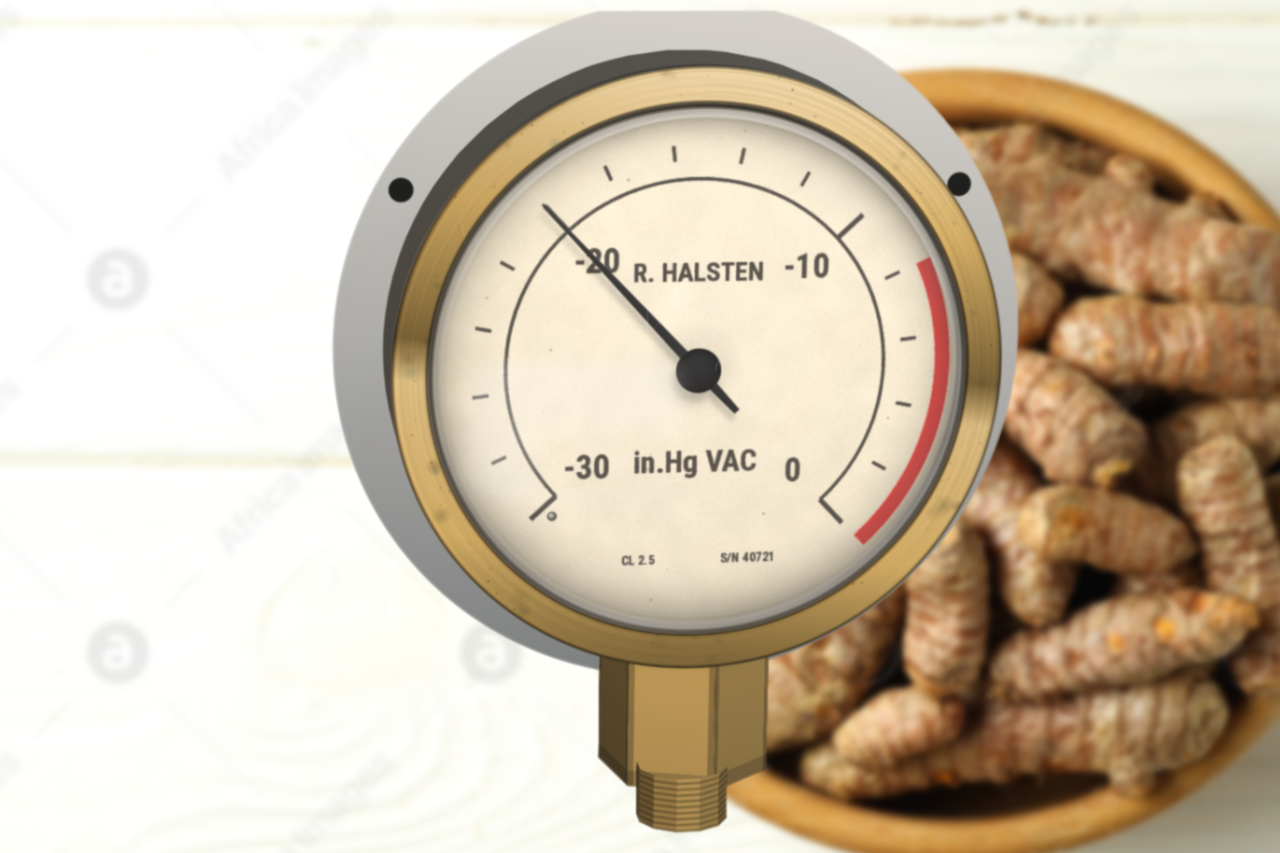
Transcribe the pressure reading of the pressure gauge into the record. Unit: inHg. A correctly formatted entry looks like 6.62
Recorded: -20
